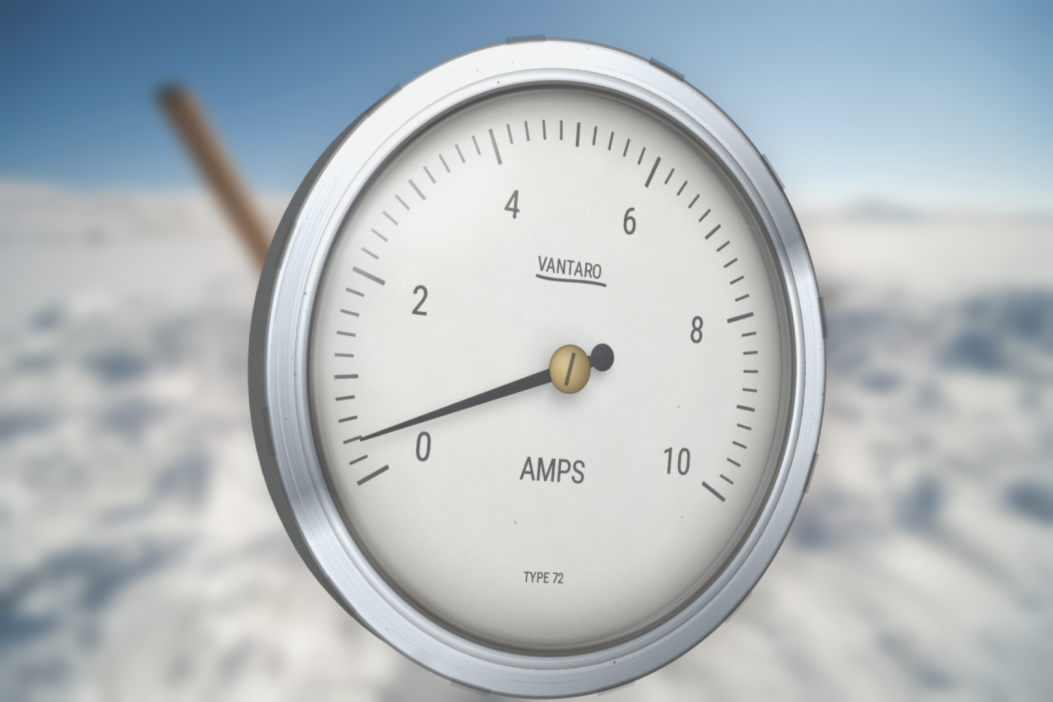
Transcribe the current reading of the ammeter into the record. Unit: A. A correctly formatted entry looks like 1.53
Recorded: 0.4
